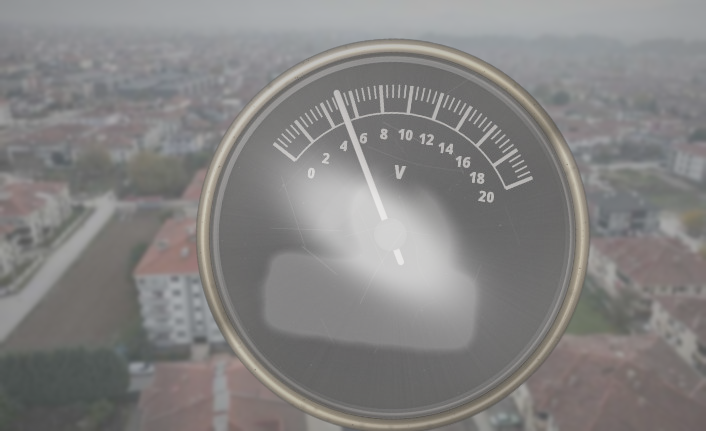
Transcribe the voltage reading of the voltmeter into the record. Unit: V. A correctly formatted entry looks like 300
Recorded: 5.2
